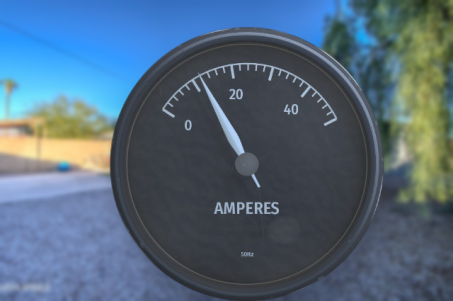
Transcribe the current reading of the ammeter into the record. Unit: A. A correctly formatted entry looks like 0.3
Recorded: 12
